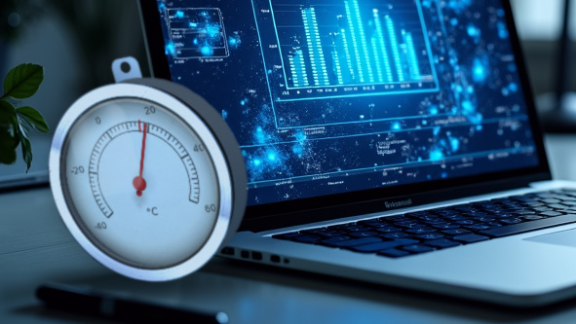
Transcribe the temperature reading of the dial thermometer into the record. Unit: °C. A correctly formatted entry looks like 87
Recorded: 20
